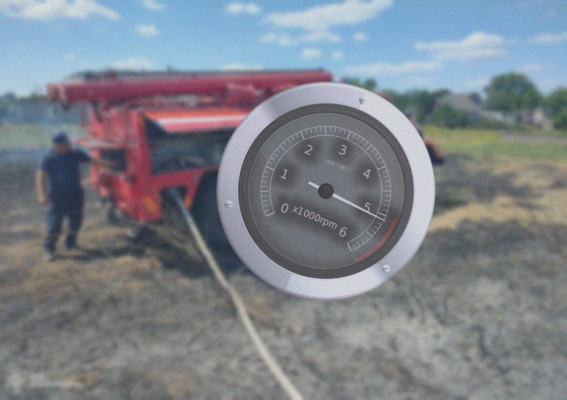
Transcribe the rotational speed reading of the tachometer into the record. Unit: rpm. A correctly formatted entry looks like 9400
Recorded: 5100
